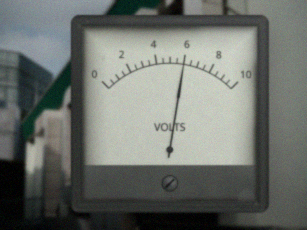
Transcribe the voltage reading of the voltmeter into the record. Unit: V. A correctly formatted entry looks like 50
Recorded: 6
